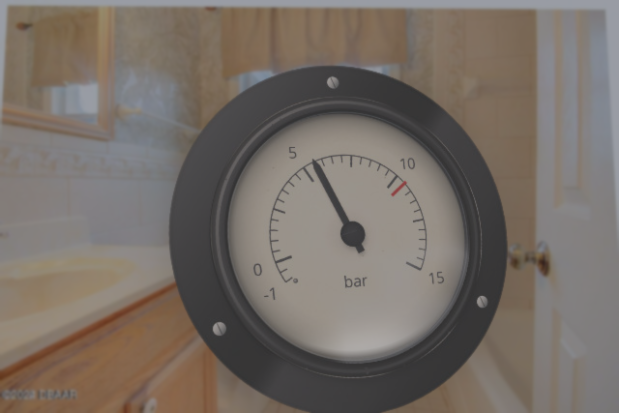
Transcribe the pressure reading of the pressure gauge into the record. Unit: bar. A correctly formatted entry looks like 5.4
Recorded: 5.5
